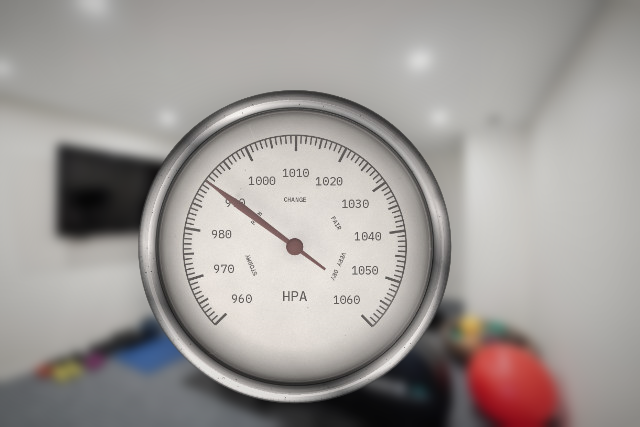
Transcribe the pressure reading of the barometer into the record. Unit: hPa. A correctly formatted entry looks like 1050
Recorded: 990
